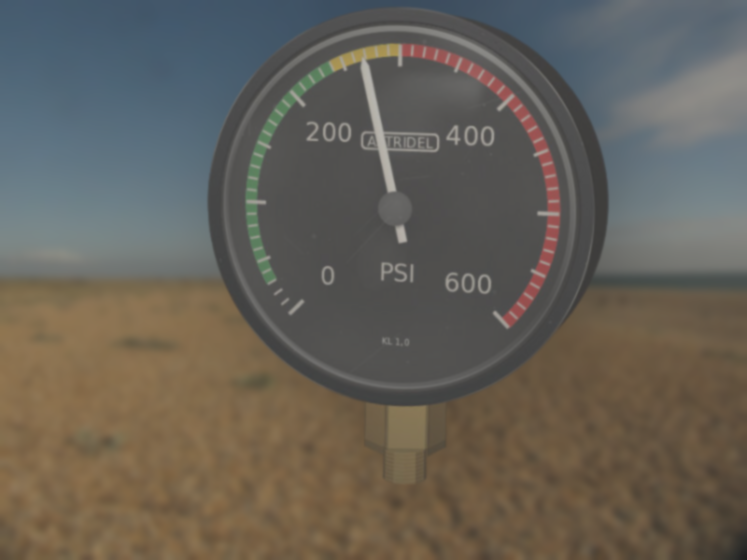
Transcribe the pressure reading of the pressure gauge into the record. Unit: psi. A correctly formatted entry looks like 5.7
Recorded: 270
